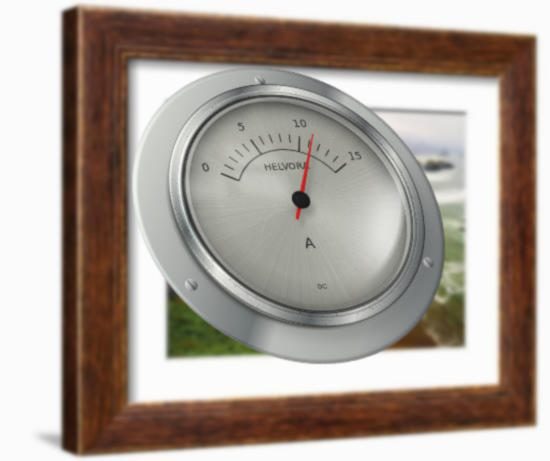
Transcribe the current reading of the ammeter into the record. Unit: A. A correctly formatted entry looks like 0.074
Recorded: 11
